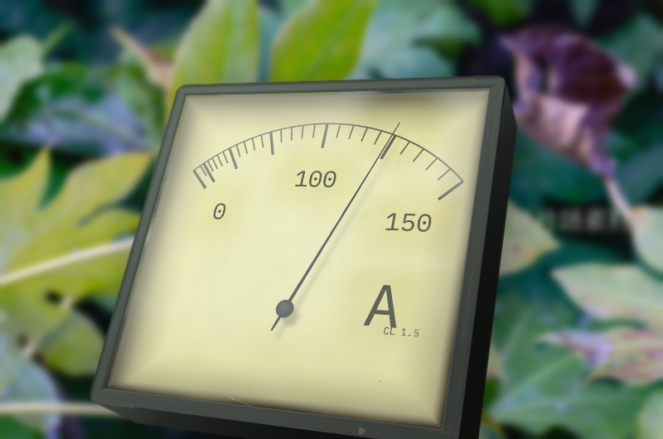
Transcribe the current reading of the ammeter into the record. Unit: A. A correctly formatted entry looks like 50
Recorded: 125
